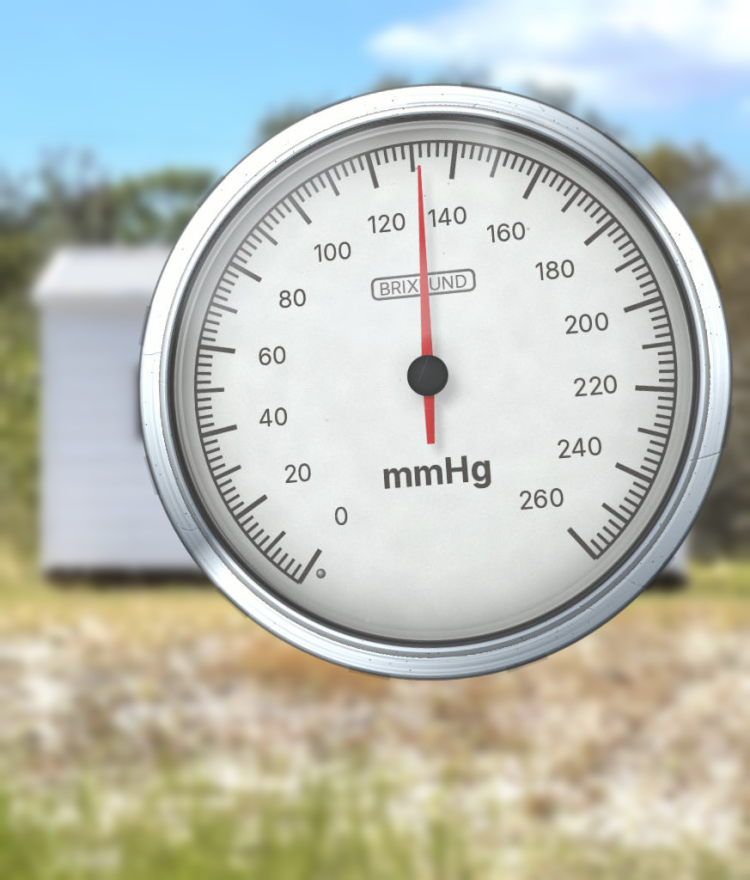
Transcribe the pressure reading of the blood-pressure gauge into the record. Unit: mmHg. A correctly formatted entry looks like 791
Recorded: 132
